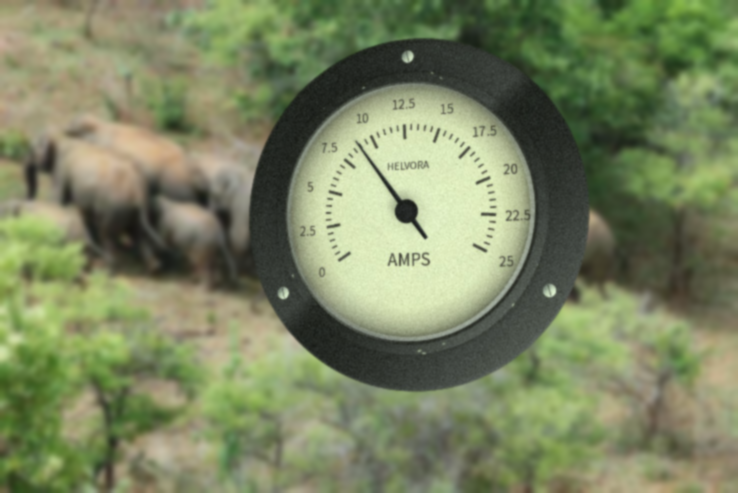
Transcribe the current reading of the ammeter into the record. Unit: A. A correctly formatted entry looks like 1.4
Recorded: 9
